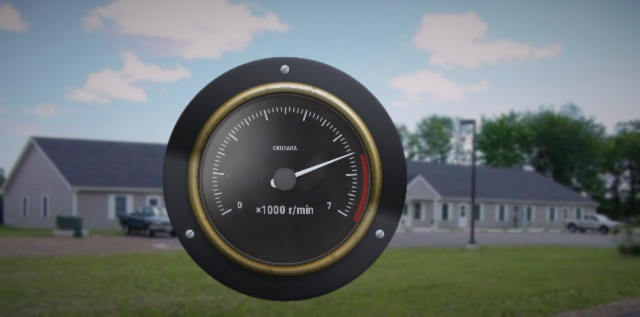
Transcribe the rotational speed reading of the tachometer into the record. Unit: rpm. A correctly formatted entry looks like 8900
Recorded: 5500
